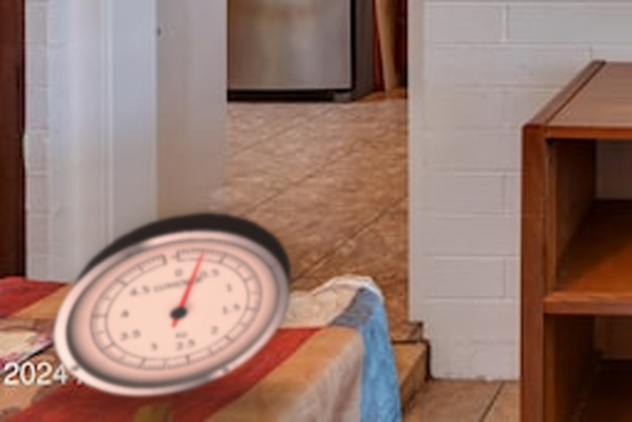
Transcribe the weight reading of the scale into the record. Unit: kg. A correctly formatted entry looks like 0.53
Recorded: 0.25
